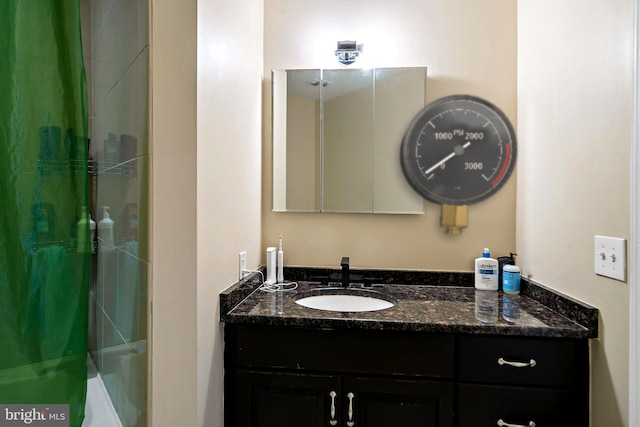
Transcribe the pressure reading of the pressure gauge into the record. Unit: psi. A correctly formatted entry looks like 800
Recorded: 100
